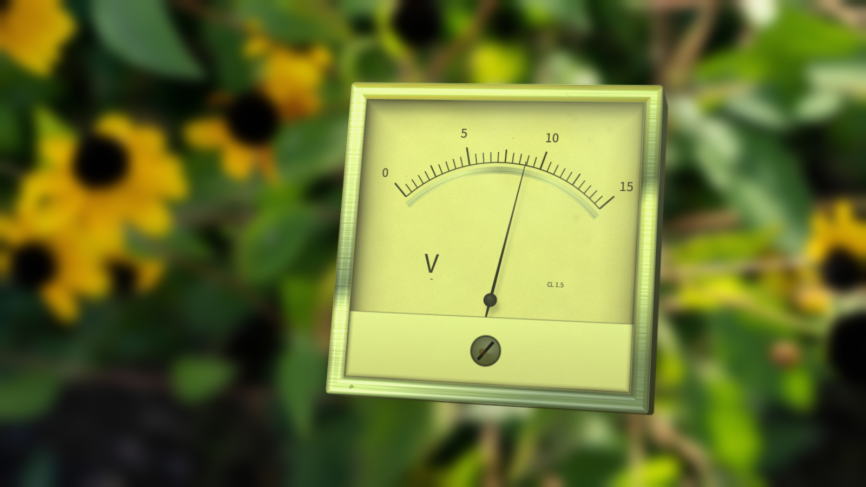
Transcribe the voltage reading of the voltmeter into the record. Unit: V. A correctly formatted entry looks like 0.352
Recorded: 9
